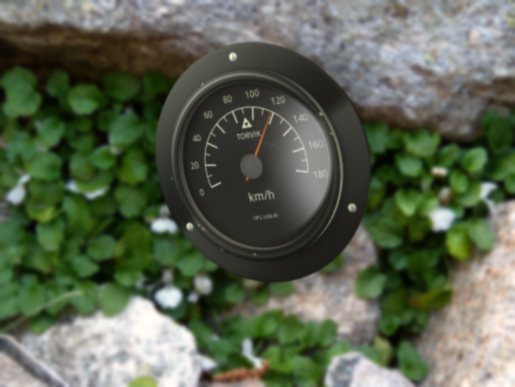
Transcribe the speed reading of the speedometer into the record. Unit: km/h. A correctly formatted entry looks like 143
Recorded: 120
